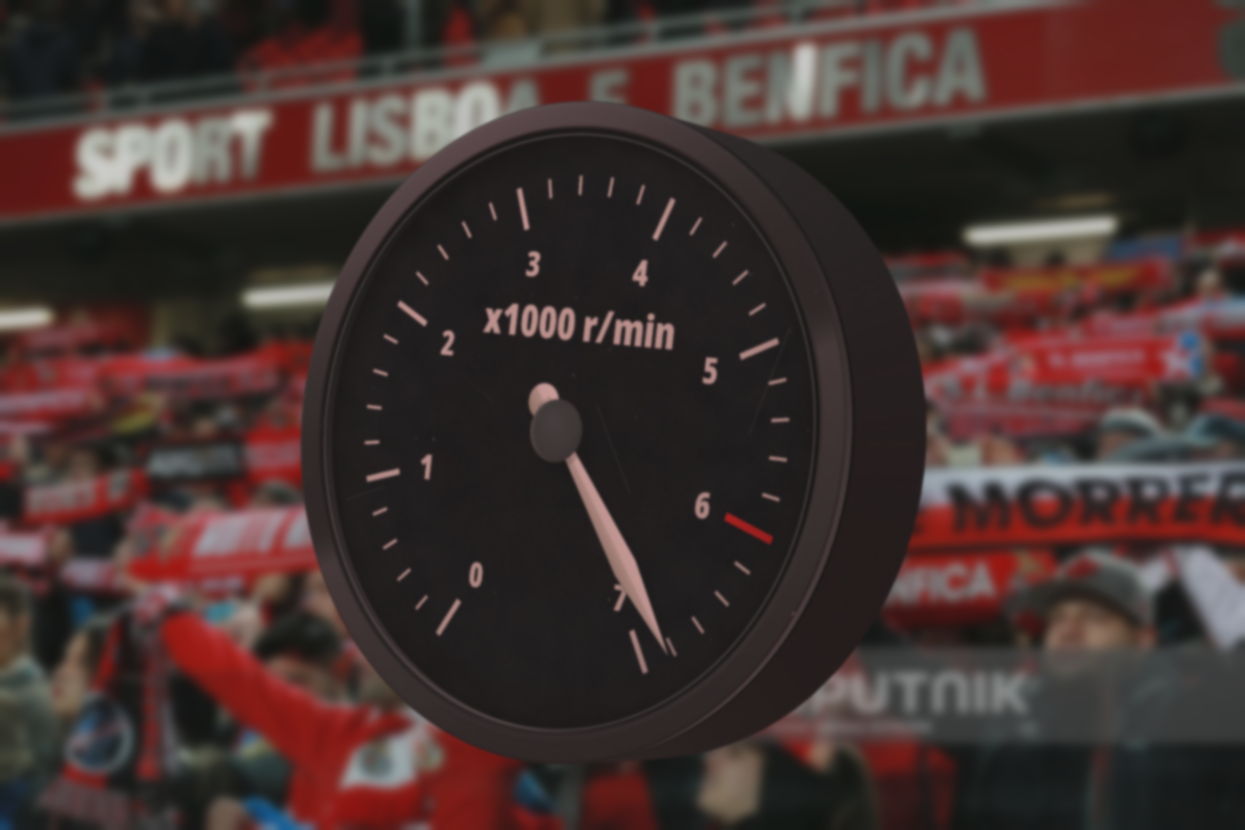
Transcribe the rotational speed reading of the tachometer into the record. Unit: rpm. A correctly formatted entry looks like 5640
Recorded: 6800
